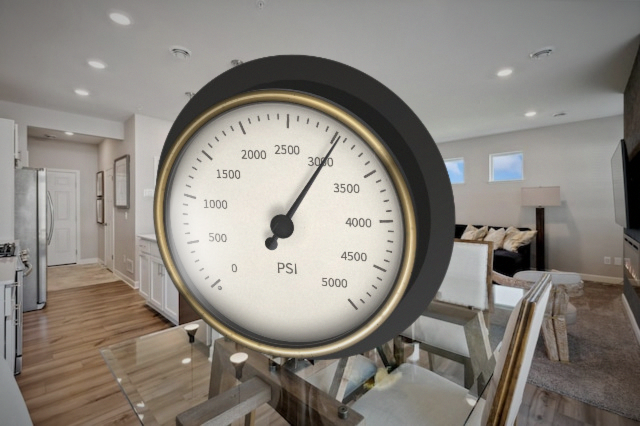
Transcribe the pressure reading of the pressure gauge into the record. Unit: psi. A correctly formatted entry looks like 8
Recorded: 3050
